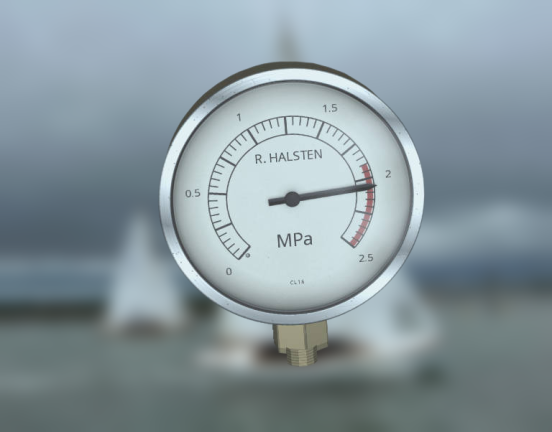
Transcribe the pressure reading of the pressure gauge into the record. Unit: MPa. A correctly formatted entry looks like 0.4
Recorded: 2.05
